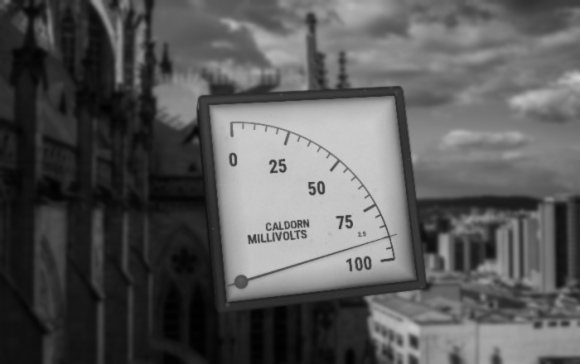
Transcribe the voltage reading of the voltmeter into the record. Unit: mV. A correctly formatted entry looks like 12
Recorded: 90
